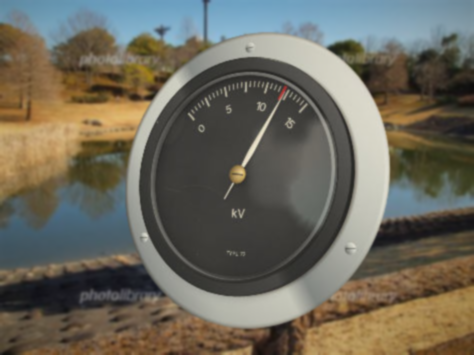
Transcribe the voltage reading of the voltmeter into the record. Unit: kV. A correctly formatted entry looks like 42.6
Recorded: 12.5
